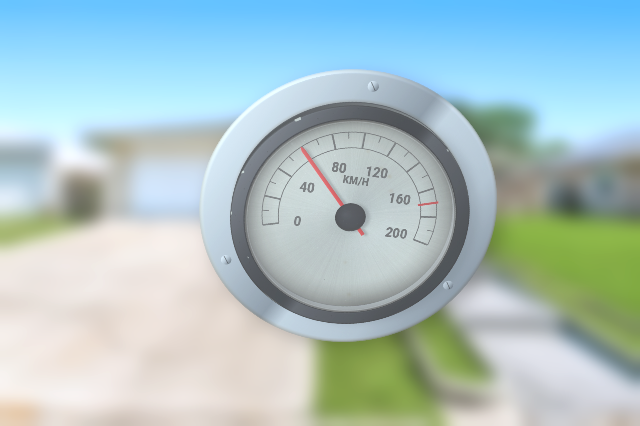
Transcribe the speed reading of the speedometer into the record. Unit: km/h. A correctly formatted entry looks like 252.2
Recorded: 60
